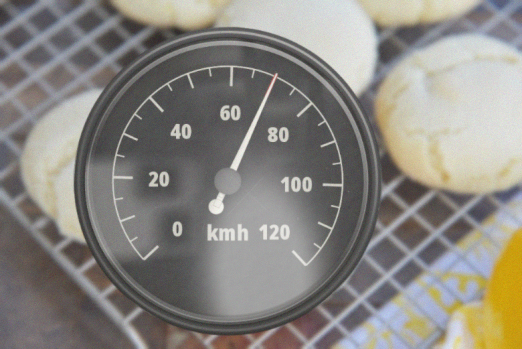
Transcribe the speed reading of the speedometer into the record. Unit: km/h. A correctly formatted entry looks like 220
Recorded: 70
